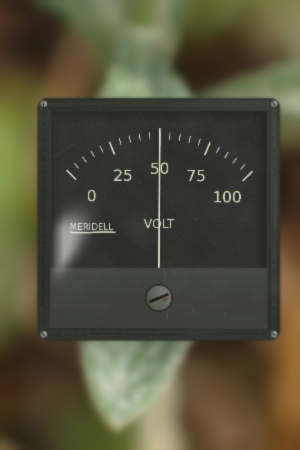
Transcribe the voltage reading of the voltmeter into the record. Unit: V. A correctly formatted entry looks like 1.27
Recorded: 50
